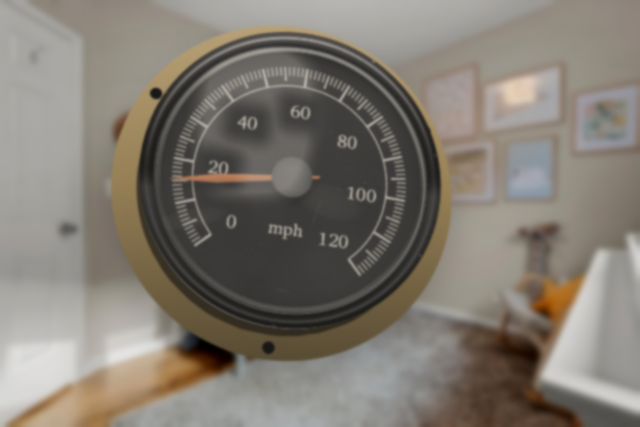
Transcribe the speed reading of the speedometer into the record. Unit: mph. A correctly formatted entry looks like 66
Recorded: 15
